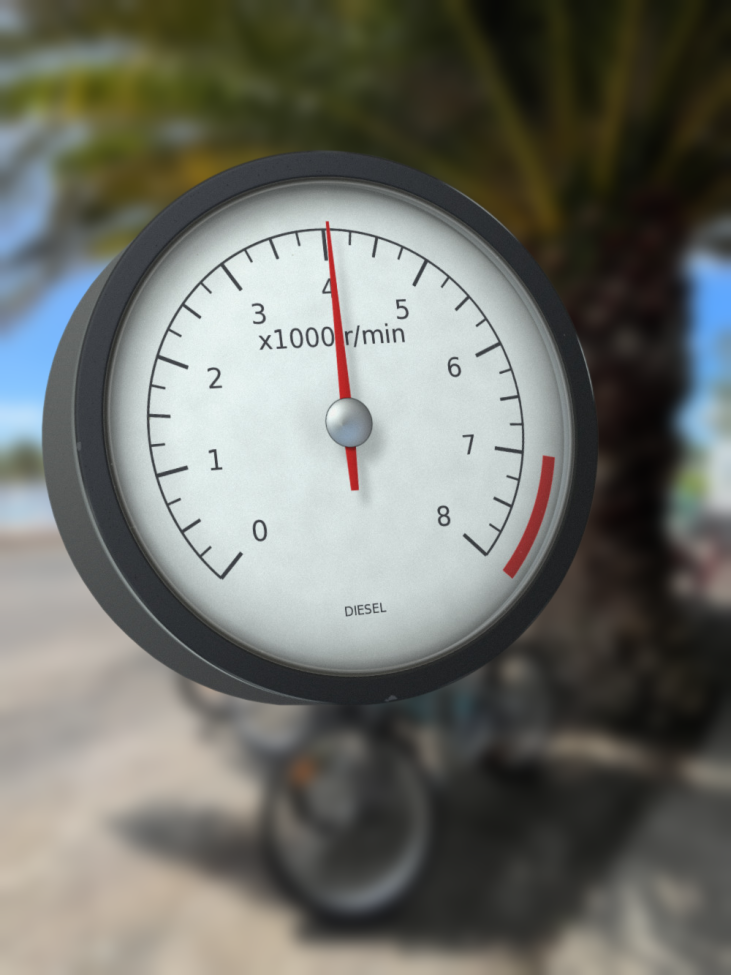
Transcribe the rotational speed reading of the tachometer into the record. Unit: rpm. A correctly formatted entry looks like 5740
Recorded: 4000
